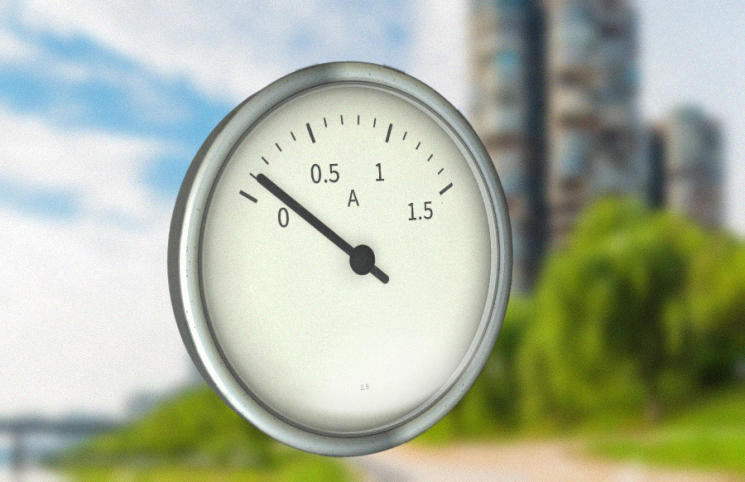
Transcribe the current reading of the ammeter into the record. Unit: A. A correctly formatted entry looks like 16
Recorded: 0.1
